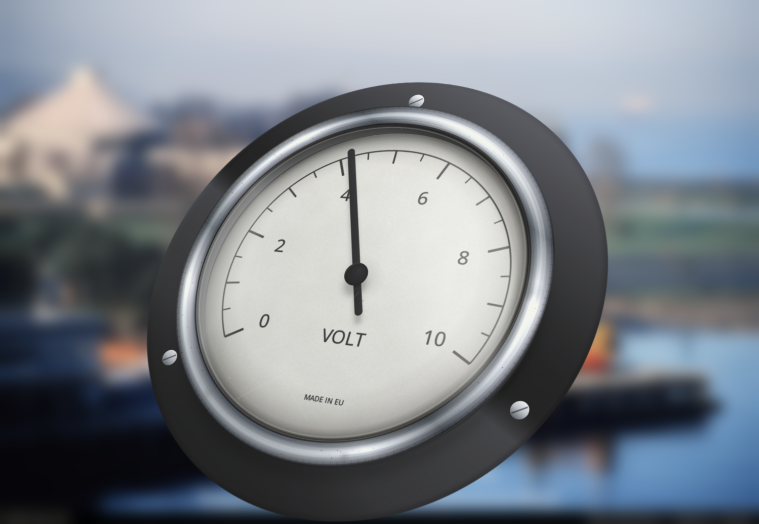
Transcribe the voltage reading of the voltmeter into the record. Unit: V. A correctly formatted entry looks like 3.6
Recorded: 4.25
